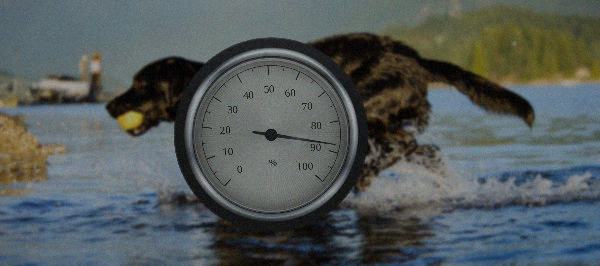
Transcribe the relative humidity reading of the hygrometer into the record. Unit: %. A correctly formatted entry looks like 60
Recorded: 87.5
